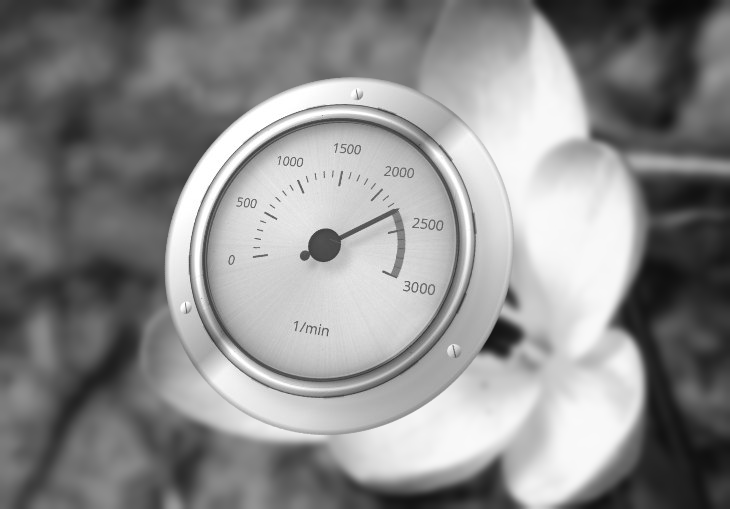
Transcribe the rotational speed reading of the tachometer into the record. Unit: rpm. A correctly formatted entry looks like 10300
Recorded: 2300
